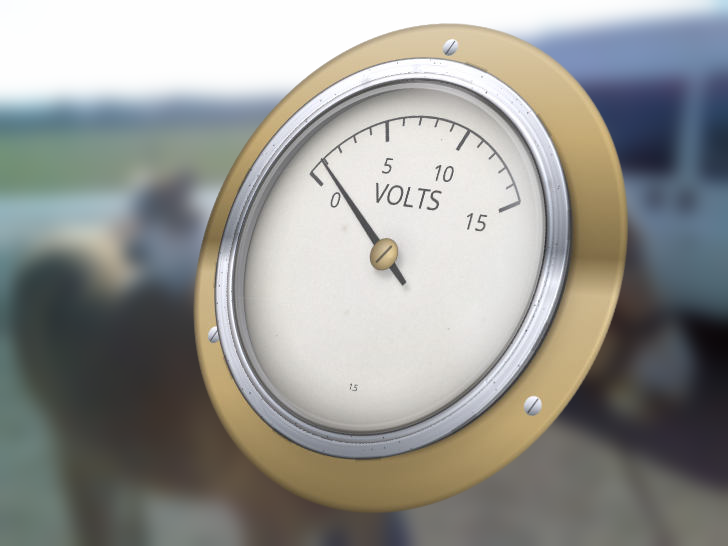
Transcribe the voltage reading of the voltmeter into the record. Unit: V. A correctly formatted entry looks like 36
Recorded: 1
